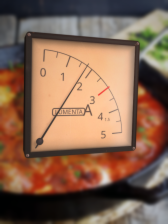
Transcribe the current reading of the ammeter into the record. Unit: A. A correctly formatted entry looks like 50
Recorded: 1.75
